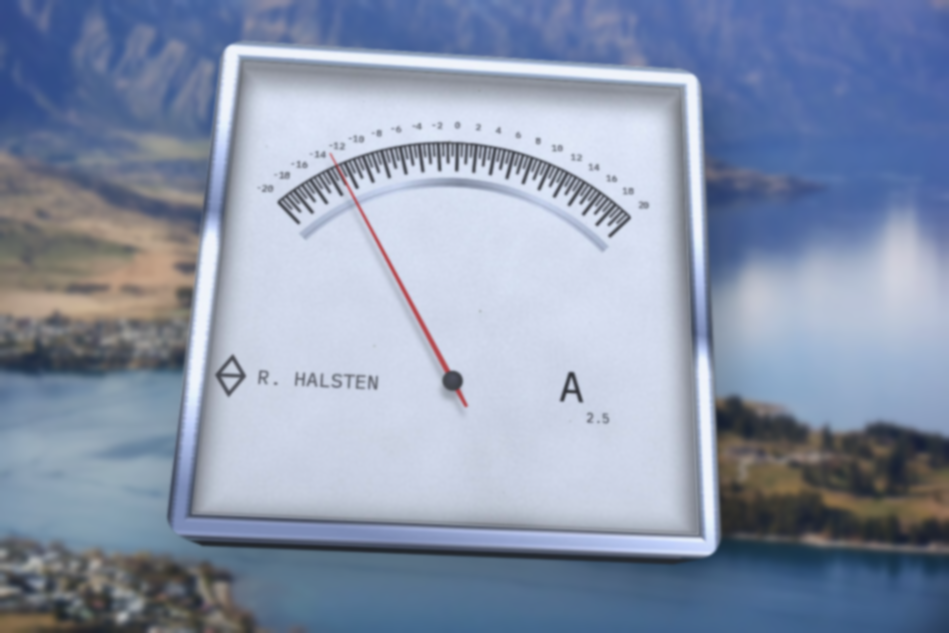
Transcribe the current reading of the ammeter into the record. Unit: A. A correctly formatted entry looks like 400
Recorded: -13
